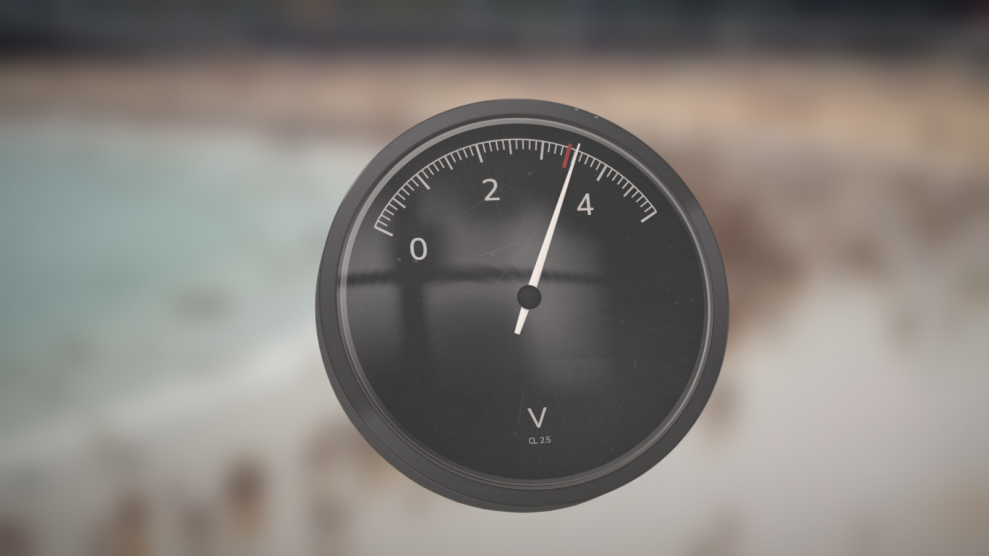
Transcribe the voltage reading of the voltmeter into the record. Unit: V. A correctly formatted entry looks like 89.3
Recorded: 3.5
